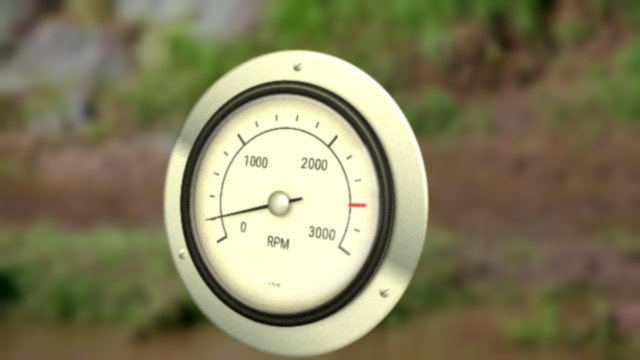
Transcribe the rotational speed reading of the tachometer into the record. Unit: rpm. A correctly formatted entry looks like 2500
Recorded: 200
